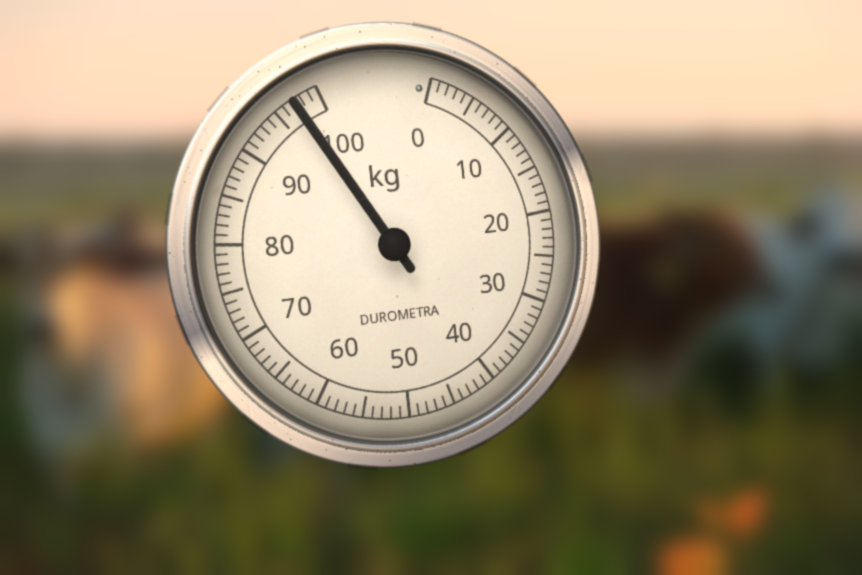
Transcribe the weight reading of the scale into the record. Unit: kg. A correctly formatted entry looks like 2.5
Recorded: 97
